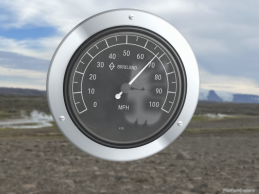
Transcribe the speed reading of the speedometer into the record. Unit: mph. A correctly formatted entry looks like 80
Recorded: 67.5
